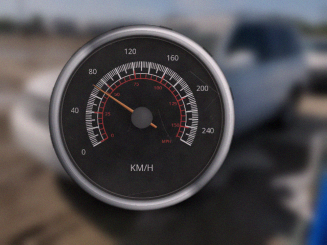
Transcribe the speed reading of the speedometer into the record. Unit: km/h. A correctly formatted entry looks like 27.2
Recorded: 70
